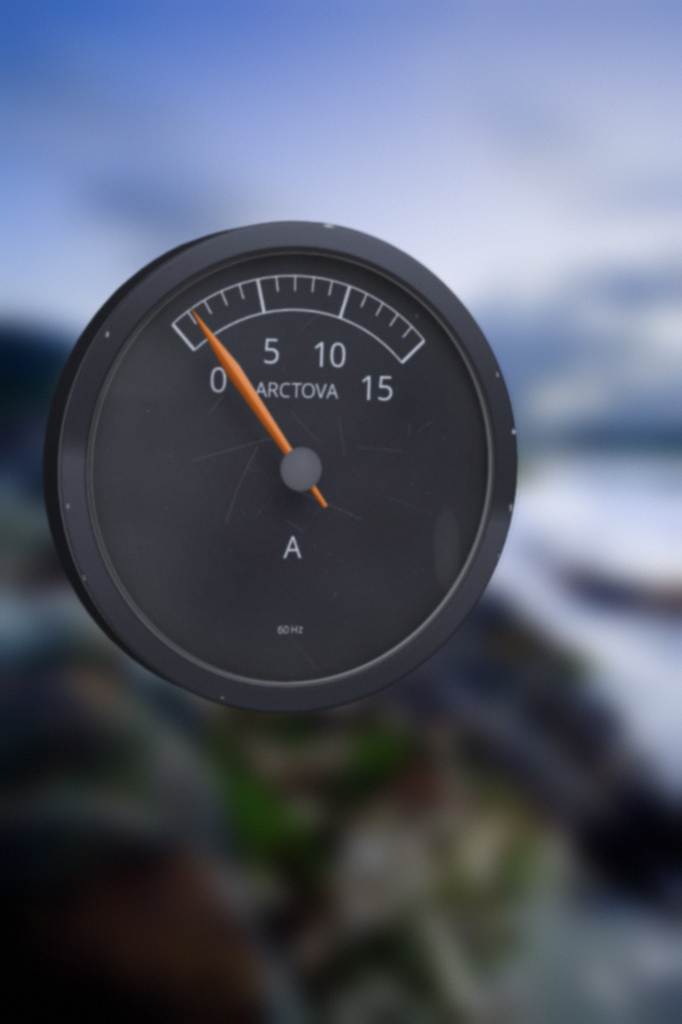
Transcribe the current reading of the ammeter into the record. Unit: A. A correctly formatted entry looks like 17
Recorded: 1
